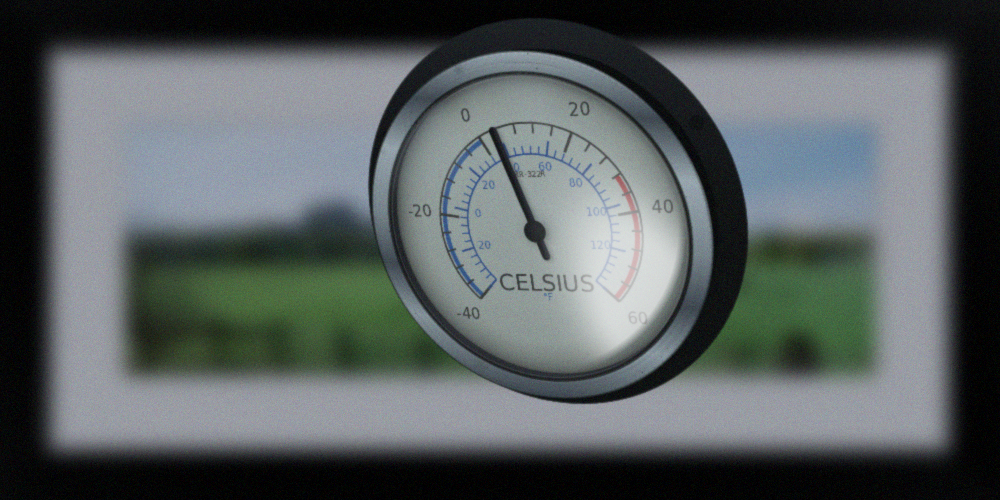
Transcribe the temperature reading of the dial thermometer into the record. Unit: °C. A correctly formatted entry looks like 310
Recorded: 4
